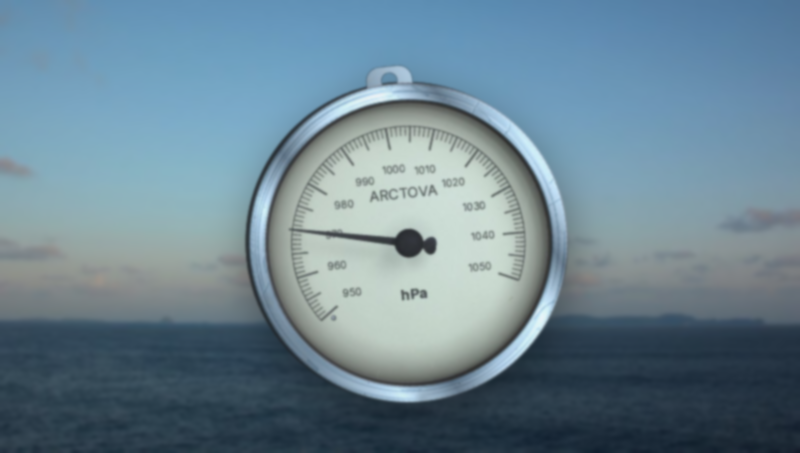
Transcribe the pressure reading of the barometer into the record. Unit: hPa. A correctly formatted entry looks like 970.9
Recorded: 970
